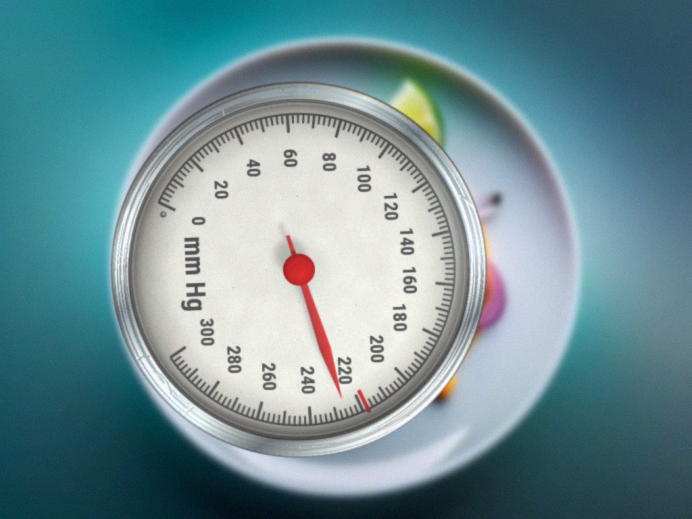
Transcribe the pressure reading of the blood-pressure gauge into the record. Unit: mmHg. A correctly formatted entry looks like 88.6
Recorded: 226
